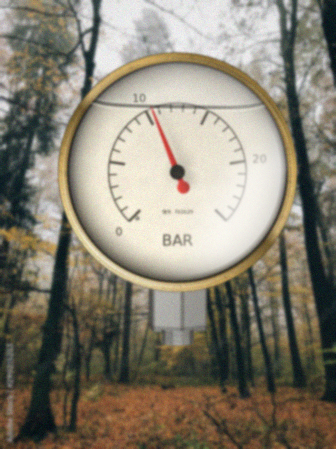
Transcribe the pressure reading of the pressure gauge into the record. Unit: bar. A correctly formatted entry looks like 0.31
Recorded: 10.5
